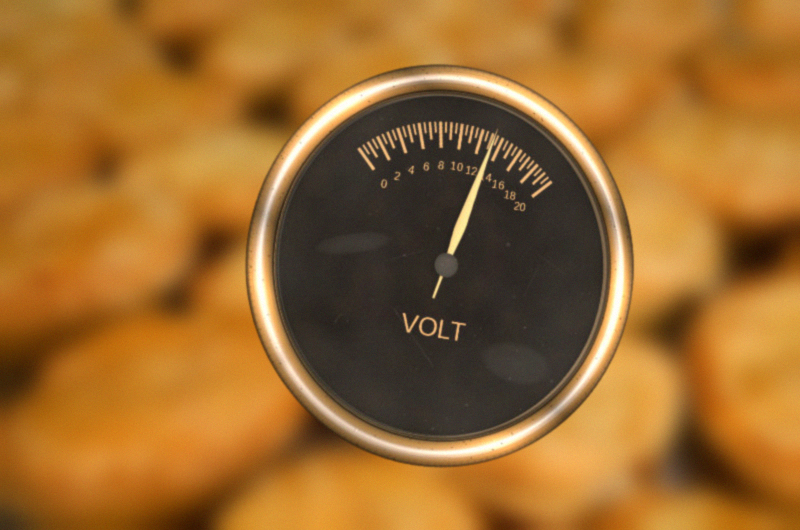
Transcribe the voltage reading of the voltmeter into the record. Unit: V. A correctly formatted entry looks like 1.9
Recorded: 13
